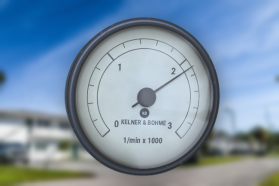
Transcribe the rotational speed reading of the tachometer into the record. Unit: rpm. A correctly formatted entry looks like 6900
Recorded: 2100
